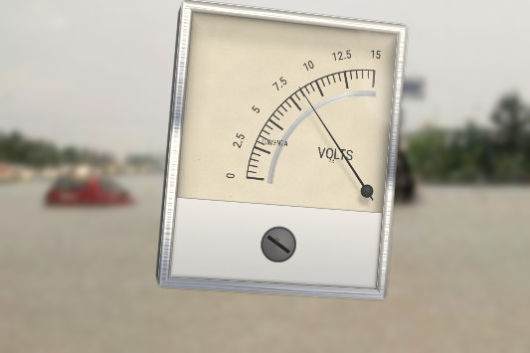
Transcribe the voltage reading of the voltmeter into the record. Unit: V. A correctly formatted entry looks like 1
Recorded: 8.5
